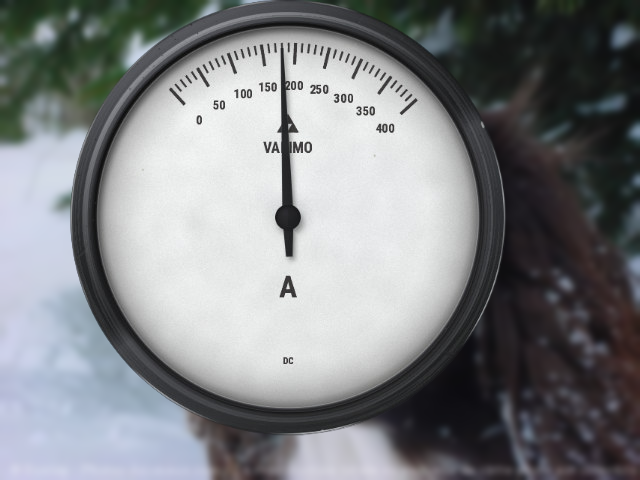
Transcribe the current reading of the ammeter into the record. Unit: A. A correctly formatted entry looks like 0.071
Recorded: 180
